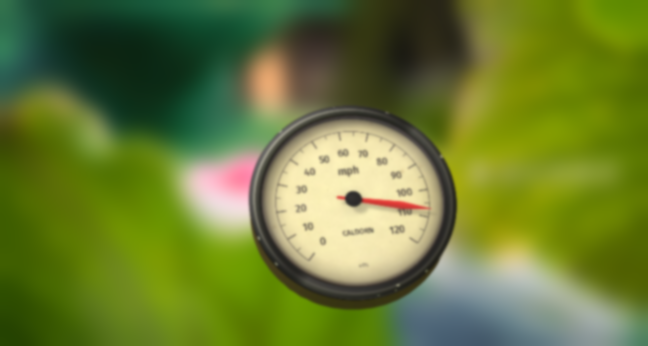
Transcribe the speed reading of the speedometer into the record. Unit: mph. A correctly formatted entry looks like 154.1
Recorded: 107.5
